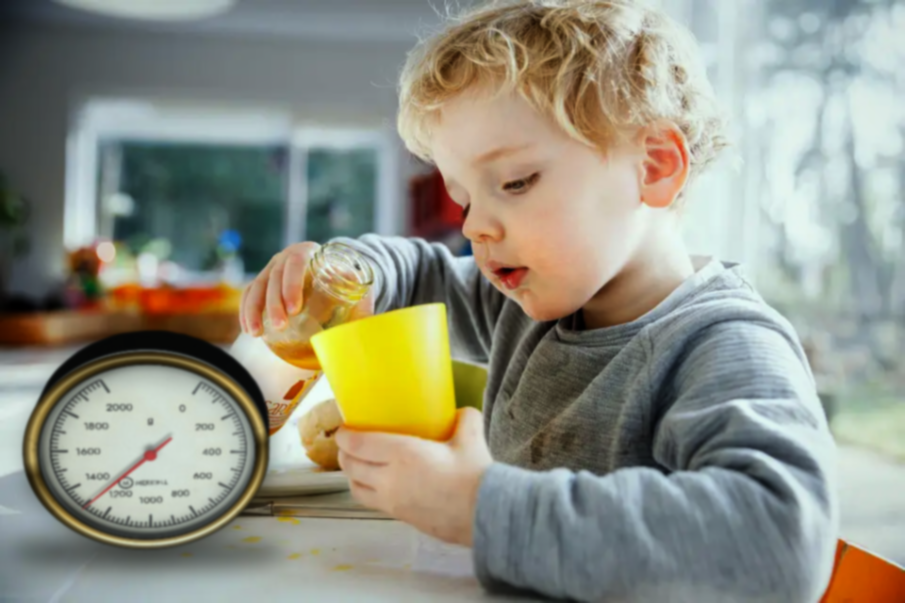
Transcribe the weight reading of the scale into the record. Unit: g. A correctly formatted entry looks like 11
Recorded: 1300
